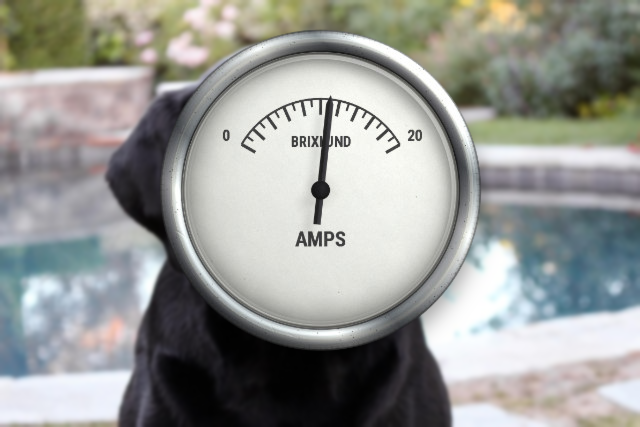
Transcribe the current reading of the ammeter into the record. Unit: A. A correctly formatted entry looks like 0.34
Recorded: 11
